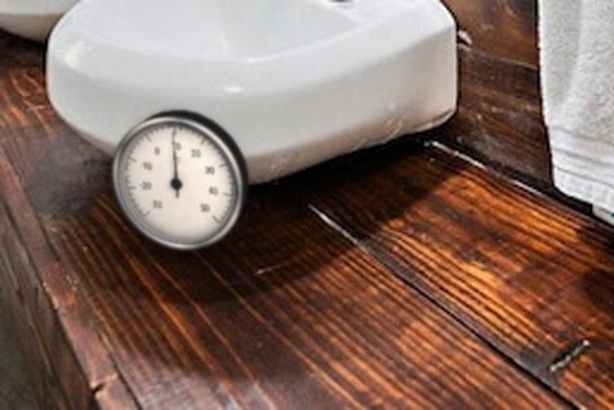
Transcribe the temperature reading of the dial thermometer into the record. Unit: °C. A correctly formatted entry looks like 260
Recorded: 10
